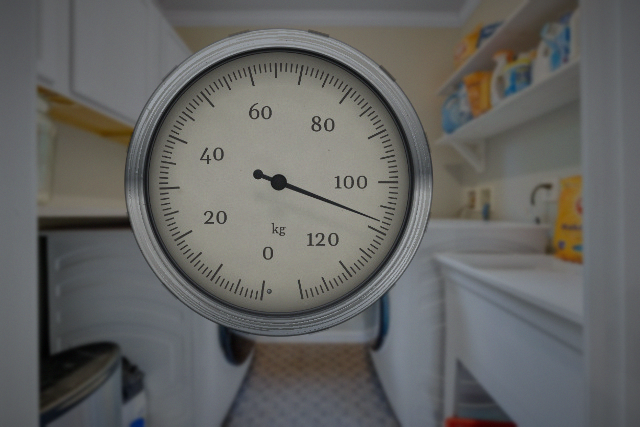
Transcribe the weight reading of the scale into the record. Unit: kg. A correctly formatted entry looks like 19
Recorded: 108
